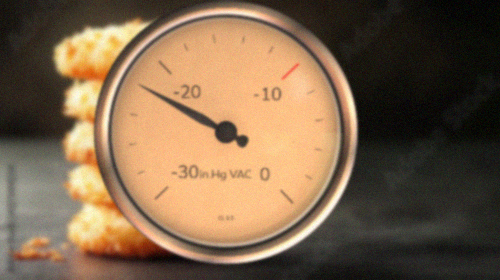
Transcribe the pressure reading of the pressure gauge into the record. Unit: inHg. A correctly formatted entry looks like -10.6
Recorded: -22
